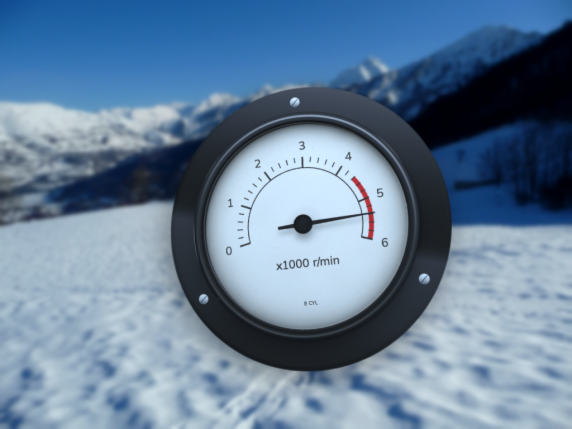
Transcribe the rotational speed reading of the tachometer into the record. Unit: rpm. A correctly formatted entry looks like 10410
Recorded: 5400
